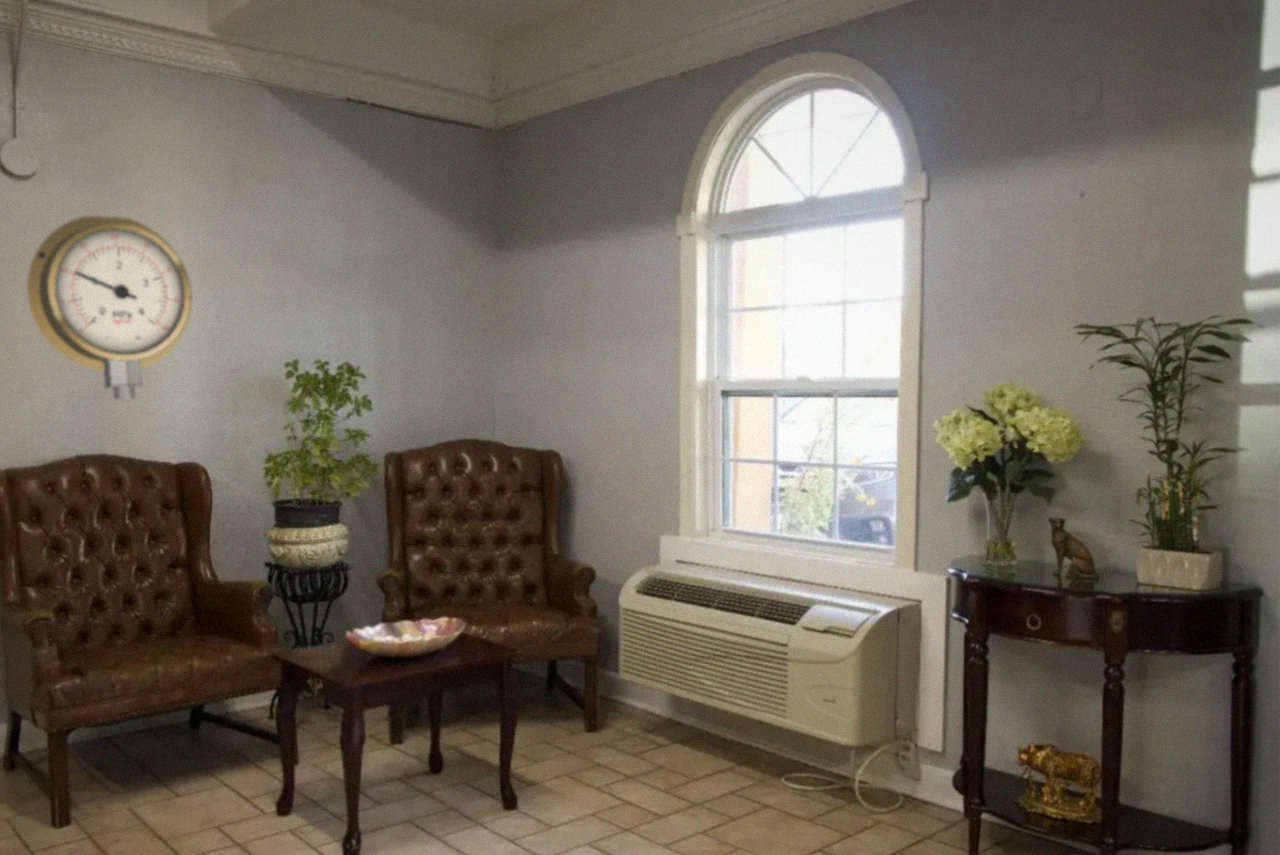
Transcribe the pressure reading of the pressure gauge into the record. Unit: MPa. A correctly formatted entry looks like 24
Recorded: 1
